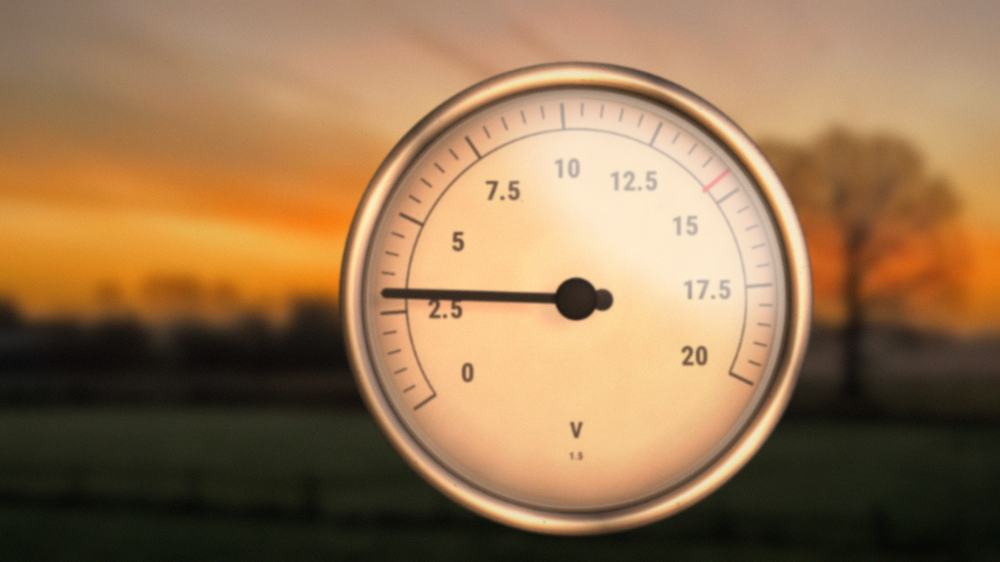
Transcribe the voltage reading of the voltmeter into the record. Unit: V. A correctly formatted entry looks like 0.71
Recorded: 3
